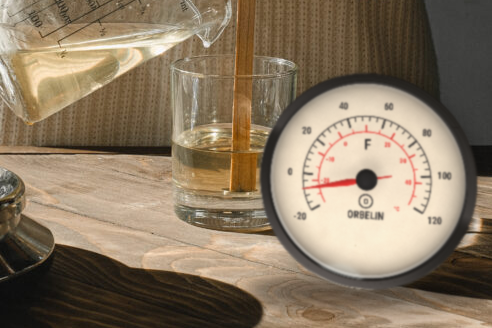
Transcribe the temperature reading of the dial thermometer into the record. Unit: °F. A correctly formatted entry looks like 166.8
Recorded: -8
